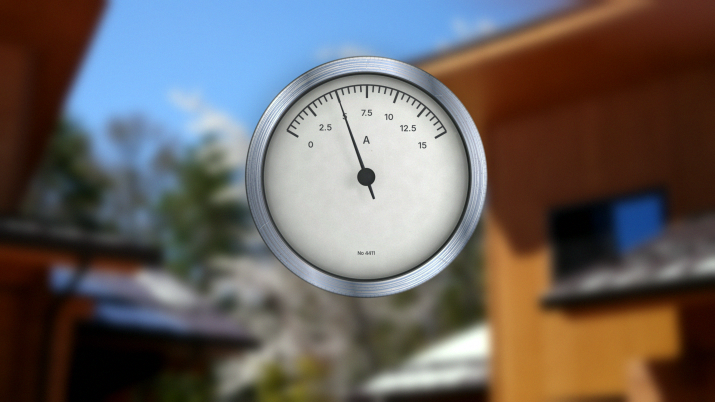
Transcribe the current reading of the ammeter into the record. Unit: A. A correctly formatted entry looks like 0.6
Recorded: 5
